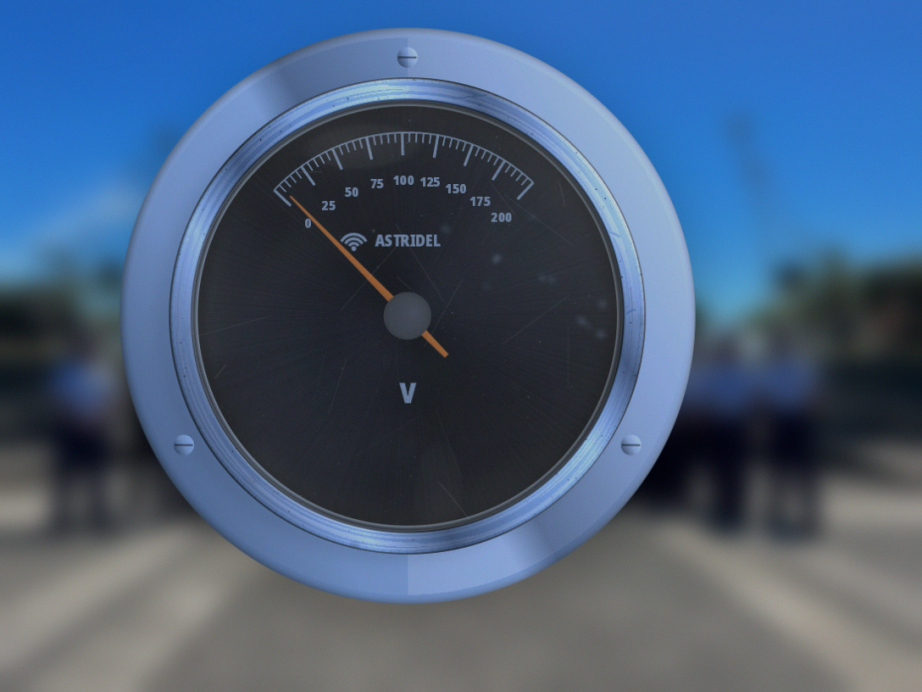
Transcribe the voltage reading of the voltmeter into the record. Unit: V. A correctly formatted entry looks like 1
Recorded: 5
